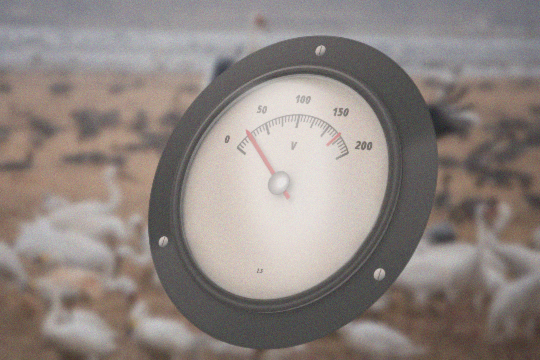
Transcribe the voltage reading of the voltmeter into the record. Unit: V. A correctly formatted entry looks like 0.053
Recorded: 25
